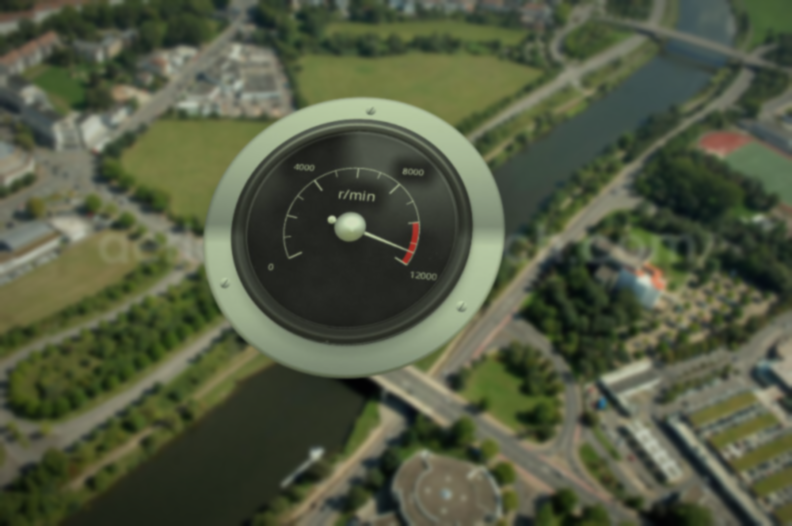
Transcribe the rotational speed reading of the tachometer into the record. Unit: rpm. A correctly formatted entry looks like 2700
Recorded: 11500
